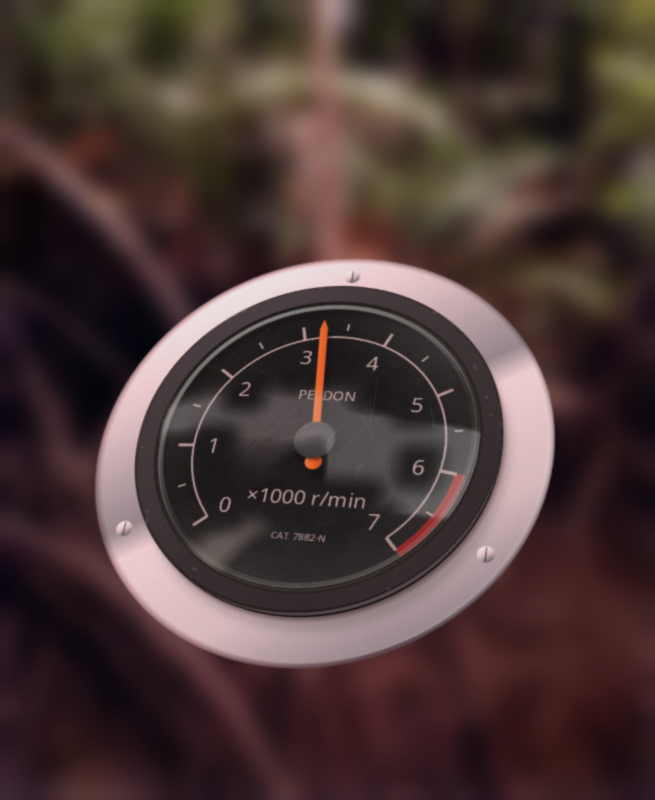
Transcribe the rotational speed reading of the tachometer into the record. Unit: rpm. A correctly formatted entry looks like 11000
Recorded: 3250
